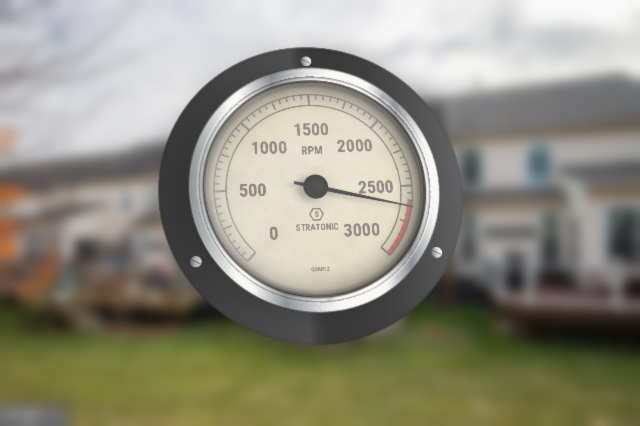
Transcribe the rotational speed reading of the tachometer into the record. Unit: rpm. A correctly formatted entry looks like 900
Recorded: 2650
